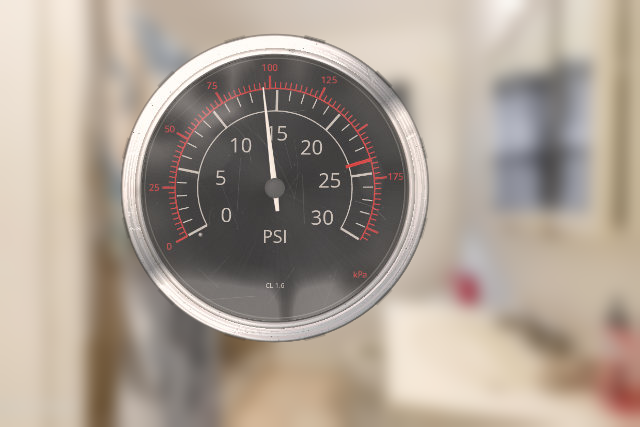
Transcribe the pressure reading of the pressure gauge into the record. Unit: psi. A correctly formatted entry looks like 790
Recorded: 14
